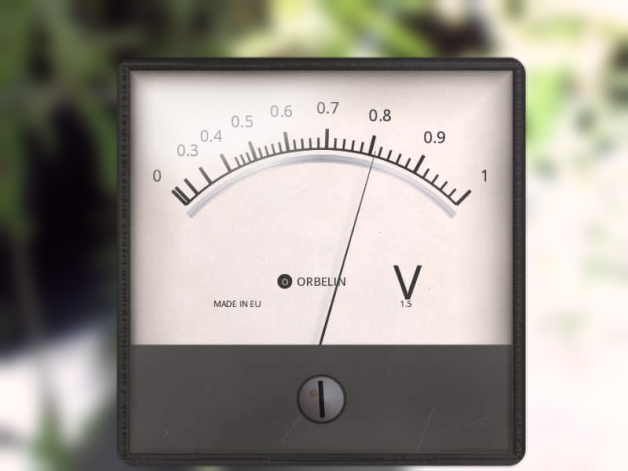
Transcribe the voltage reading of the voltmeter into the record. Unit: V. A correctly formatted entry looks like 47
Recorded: 0.81
